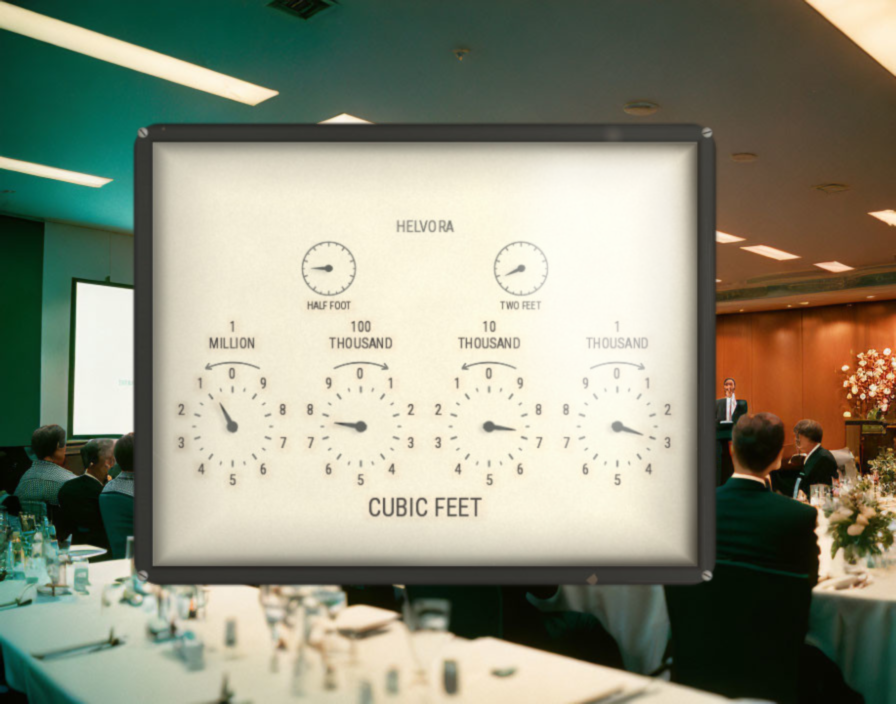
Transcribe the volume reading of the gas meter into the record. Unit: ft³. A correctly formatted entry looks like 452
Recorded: 77300
